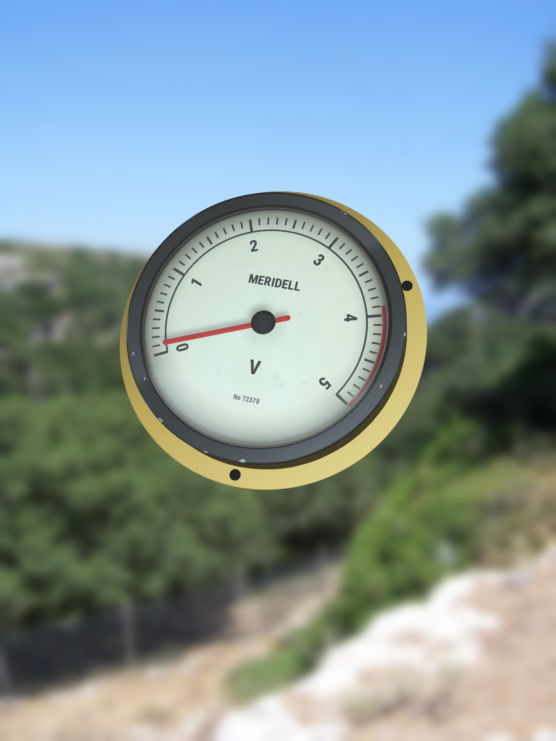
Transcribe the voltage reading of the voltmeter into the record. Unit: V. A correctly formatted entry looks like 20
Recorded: 0.1
